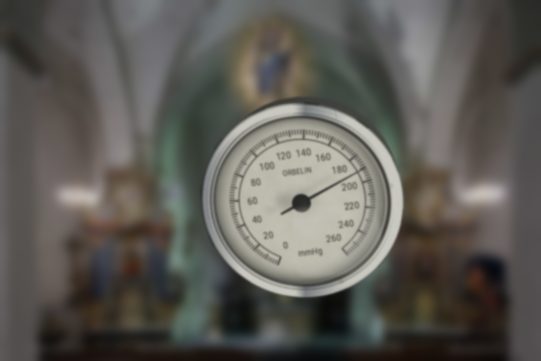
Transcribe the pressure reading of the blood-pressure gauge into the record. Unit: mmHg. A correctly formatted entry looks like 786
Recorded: 190
